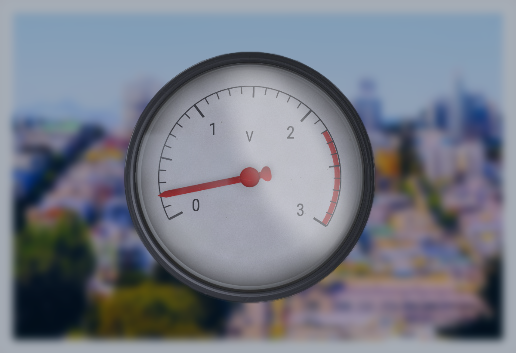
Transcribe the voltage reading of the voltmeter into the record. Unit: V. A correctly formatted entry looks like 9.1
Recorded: 0.2
